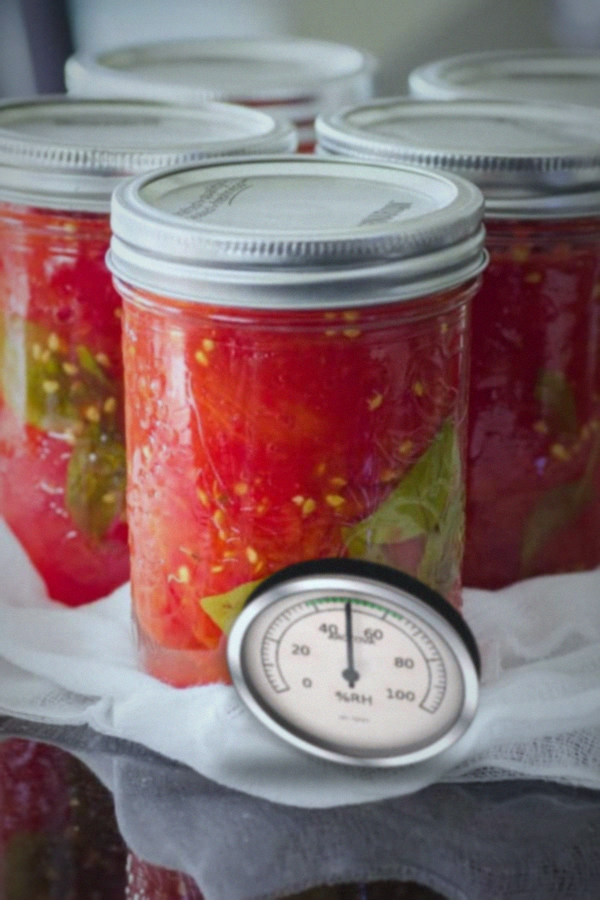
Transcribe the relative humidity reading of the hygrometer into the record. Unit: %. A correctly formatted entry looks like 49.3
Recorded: 50
